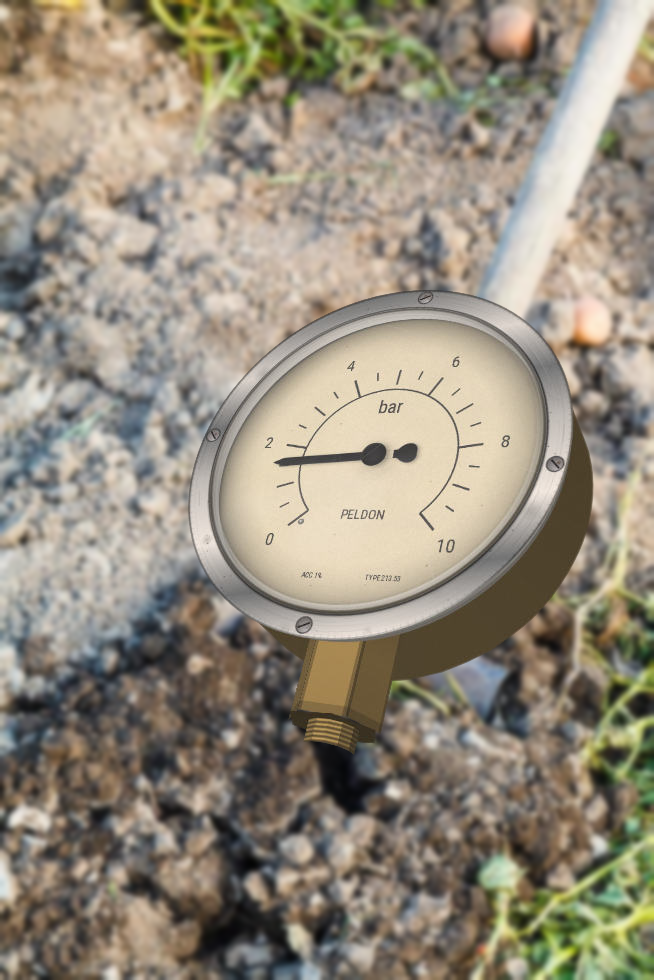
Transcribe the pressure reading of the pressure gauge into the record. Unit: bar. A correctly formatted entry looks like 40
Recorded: 1.5
